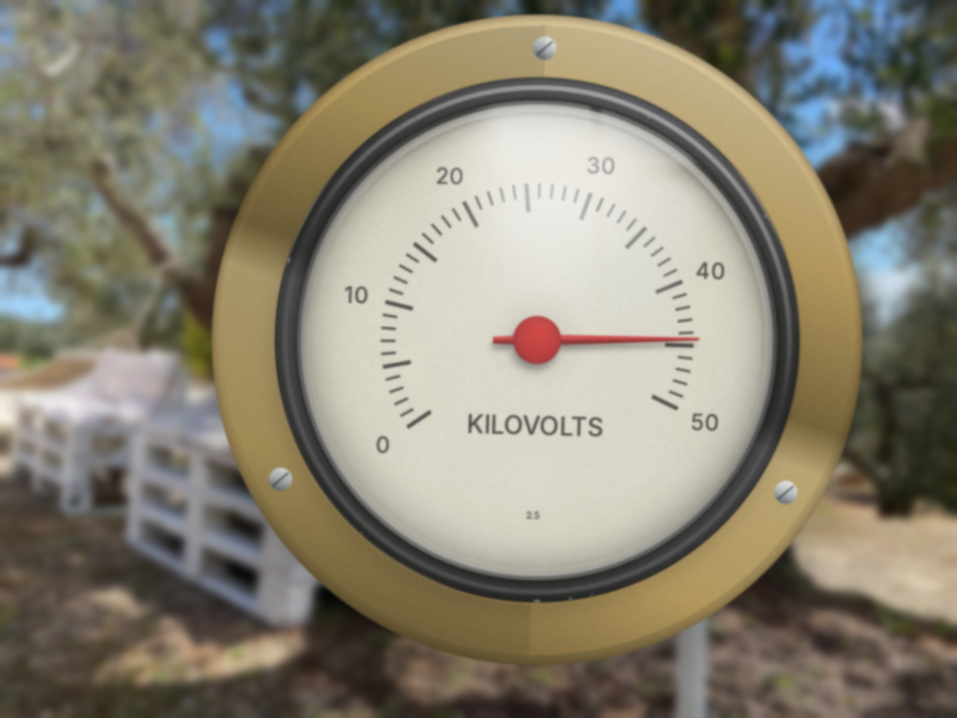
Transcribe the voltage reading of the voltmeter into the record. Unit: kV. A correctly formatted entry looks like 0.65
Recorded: 44.5
